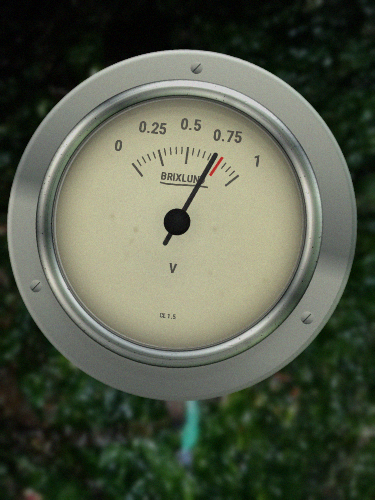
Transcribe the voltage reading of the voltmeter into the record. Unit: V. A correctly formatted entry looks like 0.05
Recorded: 0.75
